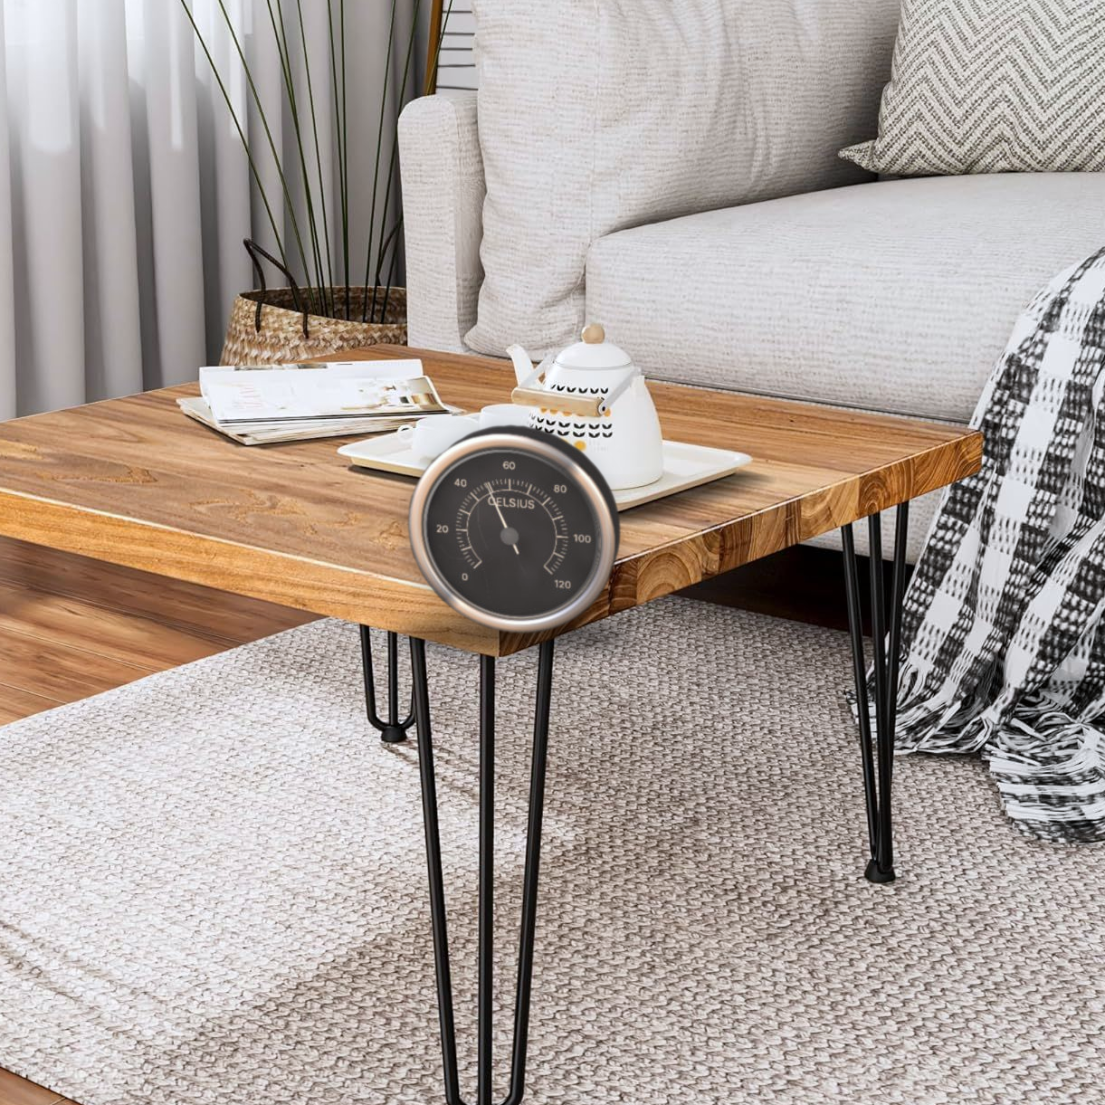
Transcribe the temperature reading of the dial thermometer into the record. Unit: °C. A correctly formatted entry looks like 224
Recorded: 50
